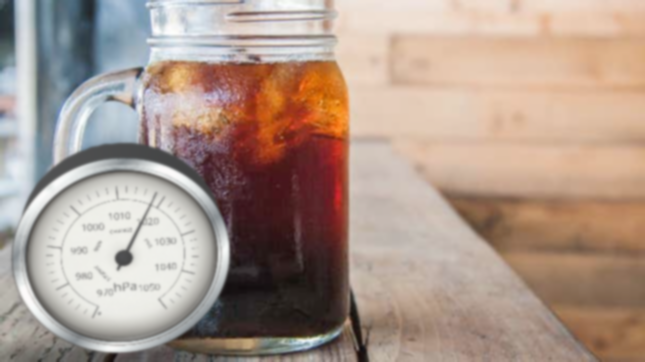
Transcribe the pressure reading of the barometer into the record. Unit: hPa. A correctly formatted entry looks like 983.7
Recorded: 1018
